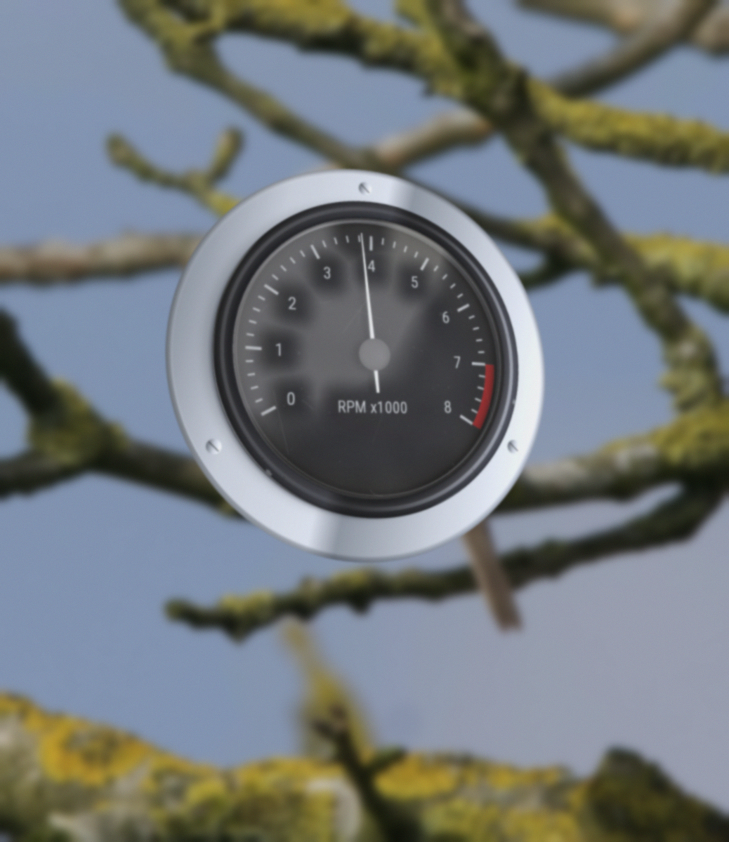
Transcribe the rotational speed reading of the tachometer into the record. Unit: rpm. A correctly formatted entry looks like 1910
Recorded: 3800
